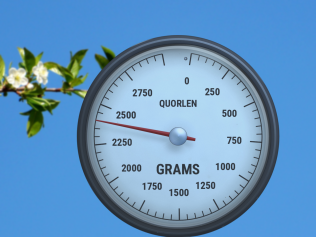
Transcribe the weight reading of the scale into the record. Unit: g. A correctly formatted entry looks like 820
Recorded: 2400
